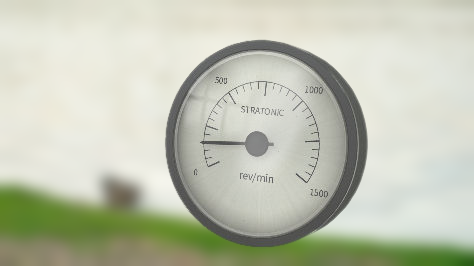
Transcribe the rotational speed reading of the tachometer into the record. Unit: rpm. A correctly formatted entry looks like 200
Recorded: 150
